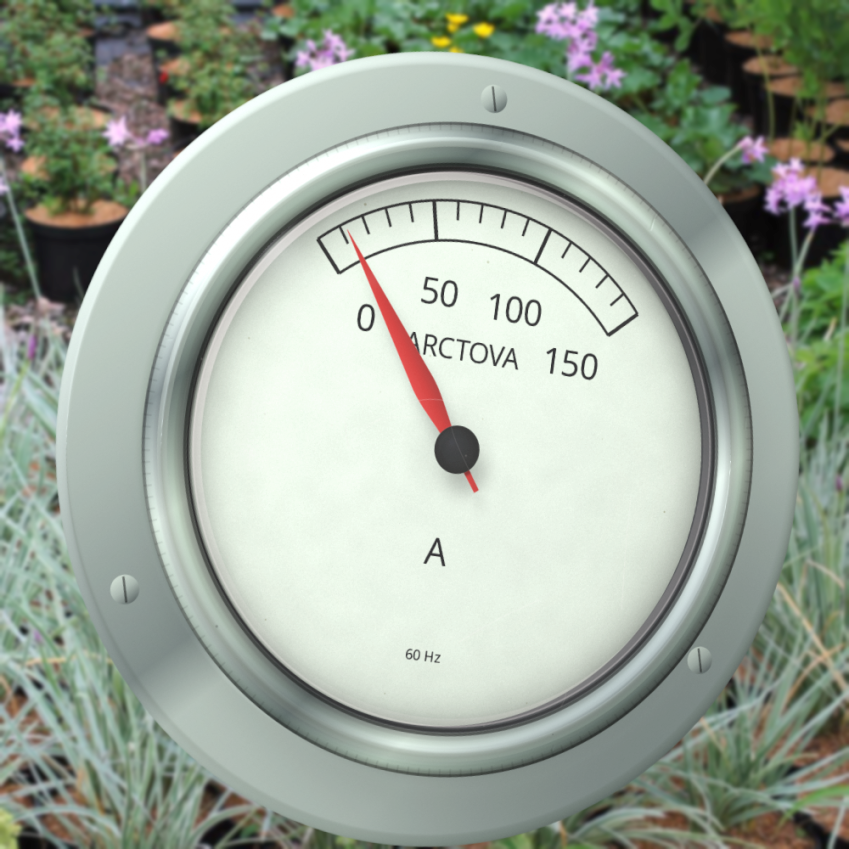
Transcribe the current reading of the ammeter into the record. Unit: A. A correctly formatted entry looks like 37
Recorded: 10
